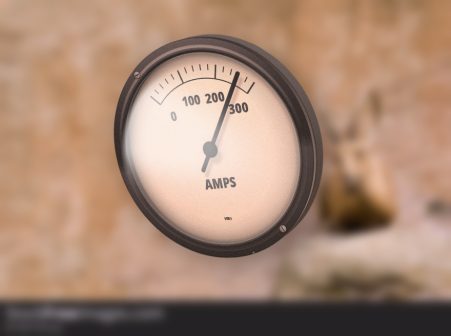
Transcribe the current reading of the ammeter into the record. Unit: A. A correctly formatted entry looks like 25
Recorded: 260
